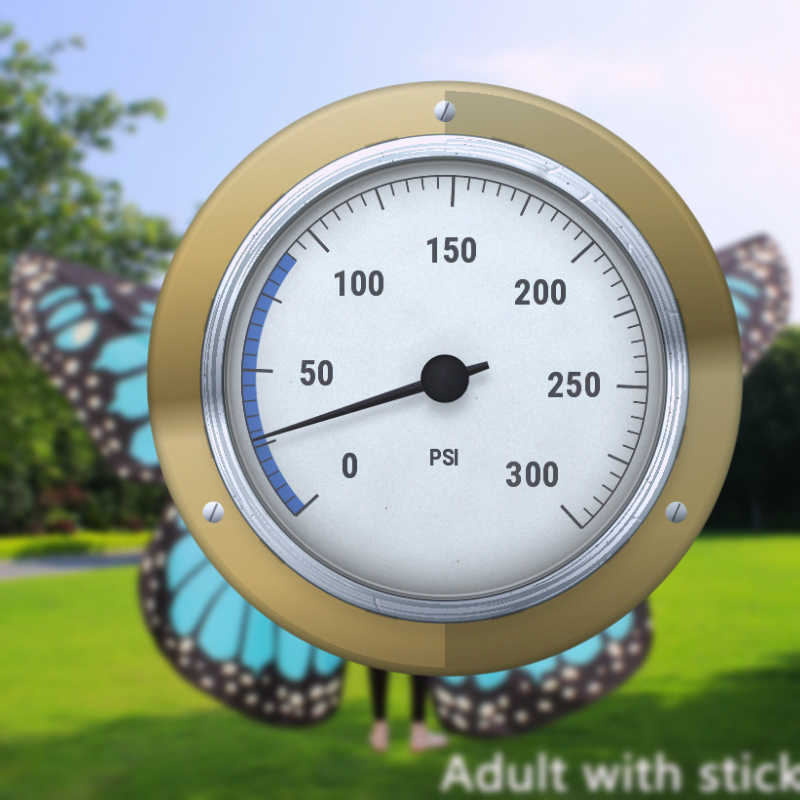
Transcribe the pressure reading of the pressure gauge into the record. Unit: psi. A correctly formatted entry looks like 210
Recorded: 27.5
